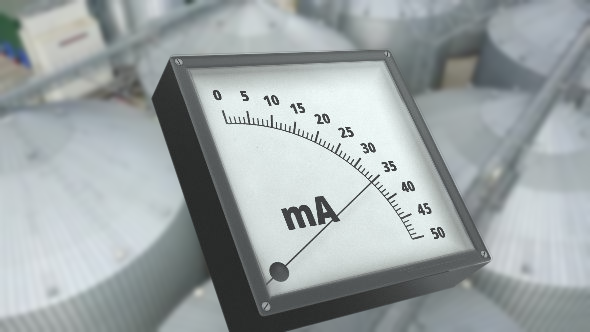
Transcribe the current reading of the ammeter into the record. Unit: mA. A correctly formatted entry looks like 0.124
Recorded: 35
